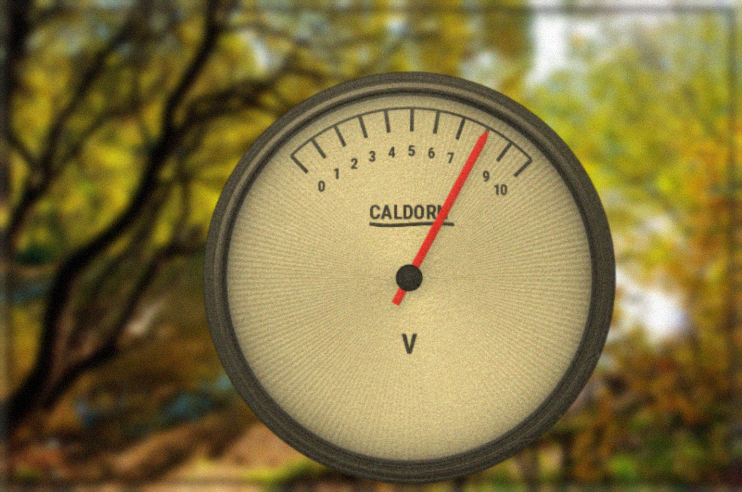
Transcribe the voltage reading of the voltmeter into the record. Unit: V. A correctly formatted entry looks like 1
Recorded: 8
